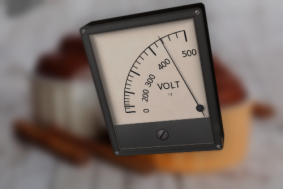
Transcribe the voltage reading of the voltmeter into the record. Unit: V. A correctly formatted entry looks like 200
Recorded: 440
